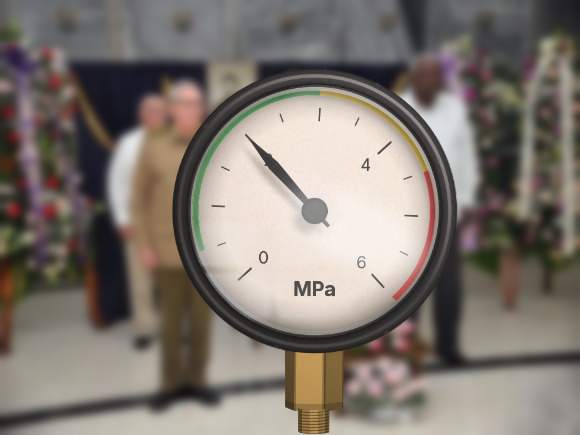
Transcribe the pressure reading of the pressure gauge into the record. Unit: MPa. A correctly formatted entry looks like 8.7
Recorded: 2
